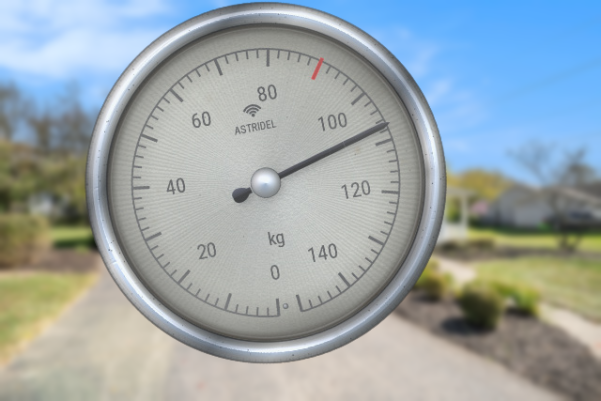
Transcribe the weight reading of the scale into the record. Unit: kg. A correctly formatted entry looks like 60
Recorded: 107
